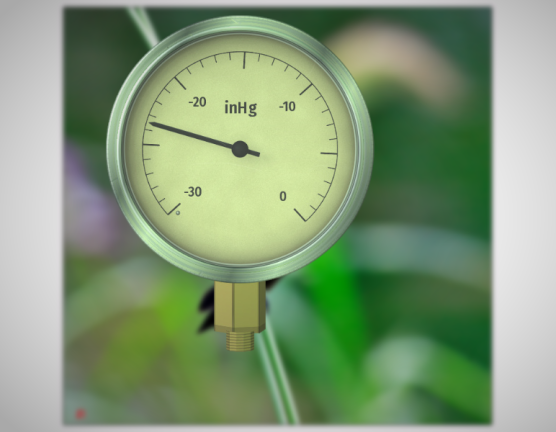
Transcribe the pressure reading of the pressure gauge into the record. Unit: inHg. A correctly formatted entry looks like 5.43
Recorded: -23.5
